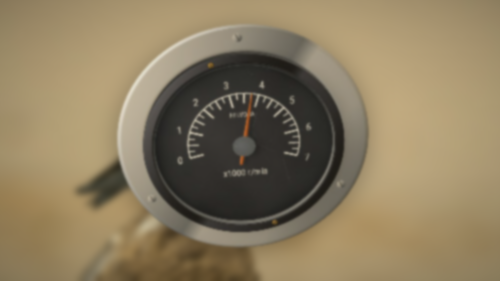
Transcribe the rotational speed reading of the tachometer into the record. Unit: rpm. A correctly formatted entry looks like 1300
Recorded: 3750
